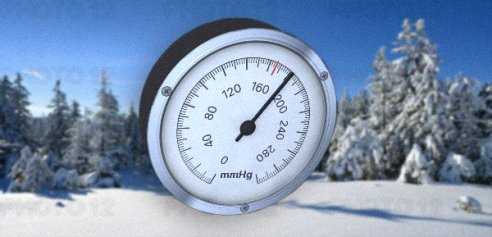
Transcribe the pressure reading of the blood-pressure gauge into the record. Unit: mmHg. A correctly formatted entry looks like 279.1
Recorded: 180
